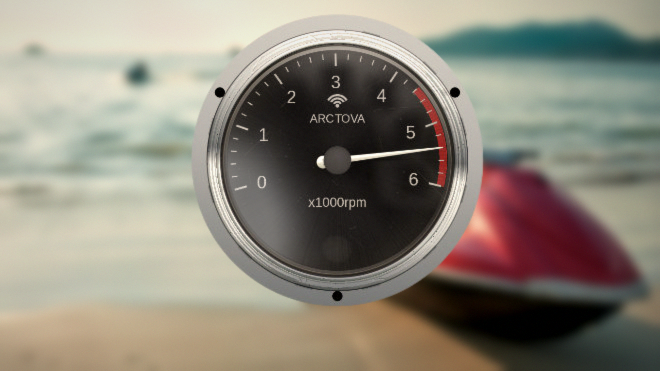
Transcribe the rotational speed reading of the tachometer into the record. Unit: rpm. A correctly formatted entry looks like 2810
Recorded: 5400
